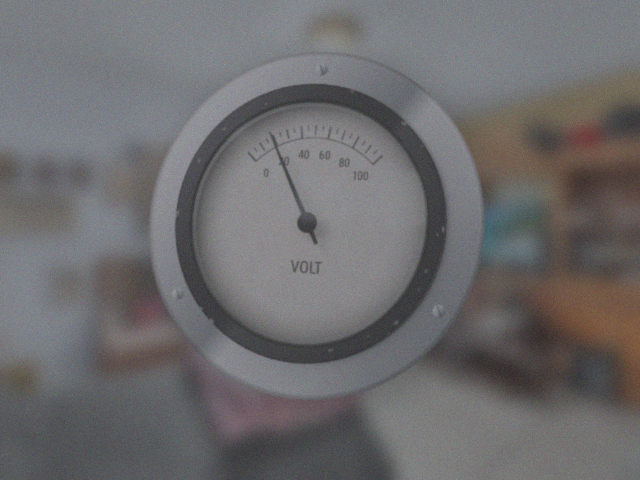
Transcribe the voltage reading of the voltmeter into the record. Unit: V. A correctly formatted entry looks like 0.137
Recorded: 20
